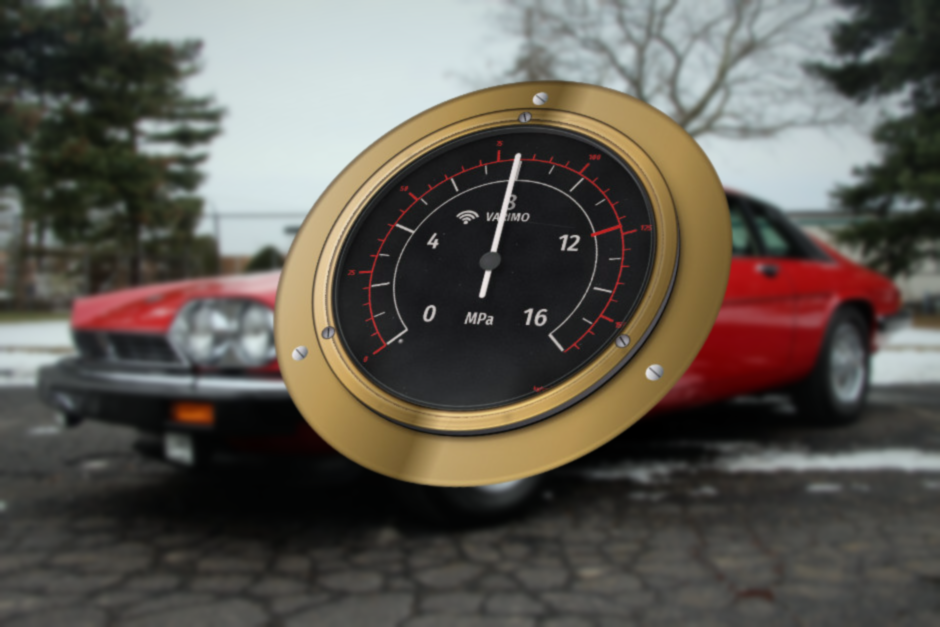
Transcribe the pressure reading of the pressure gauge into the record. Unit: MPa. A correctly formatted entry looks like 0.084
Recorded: 8
